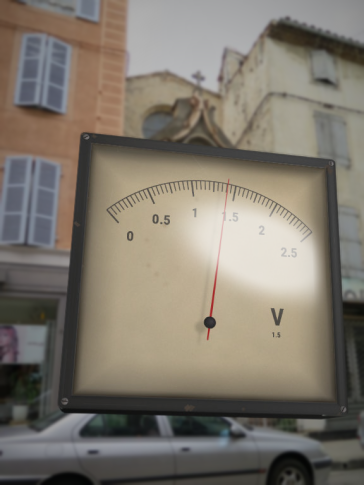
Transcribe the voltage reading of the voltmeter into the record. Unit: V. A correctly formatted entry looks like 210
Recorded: 1.4
